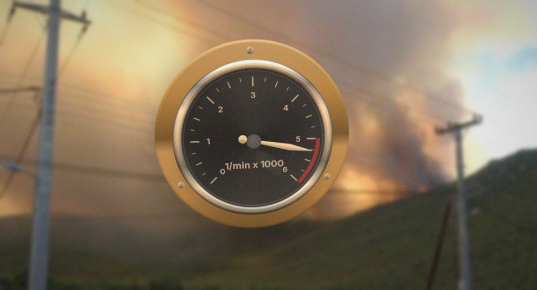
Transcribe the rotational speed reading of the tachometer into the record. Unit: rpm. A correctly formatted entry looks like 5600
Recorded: 5250
